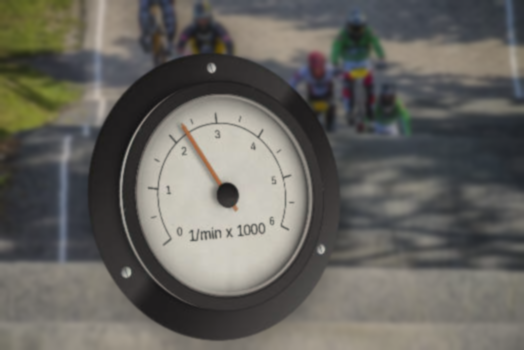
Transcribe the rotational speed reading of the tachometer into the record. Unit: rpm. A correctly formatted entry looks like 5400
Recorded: 2250
